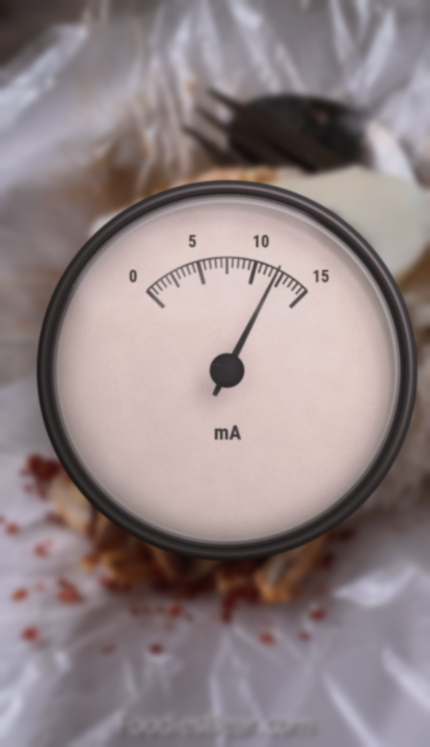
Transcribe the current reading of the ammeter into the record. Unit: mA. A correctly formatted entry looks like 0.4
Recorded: 12
